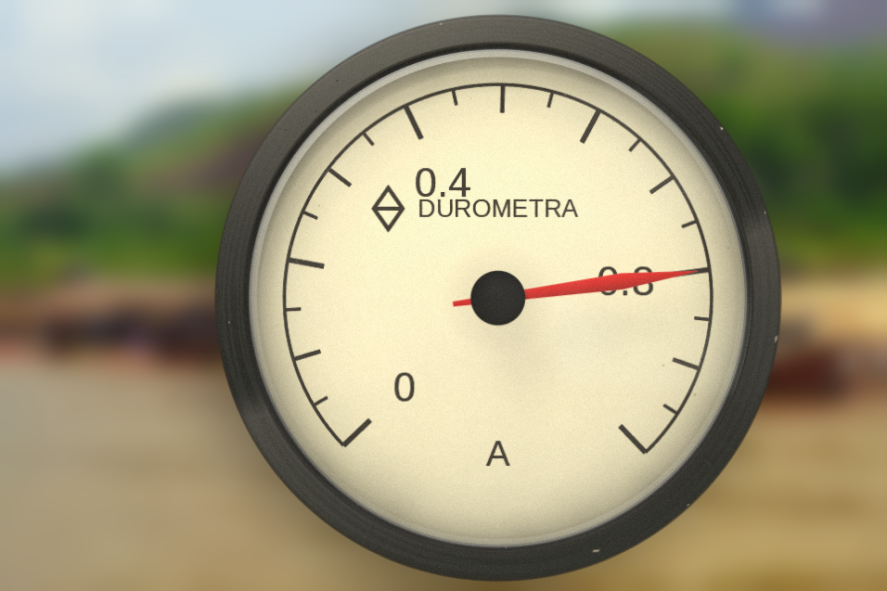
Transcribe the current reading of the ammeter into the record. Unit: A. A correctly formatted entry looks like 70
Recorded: 0.8
